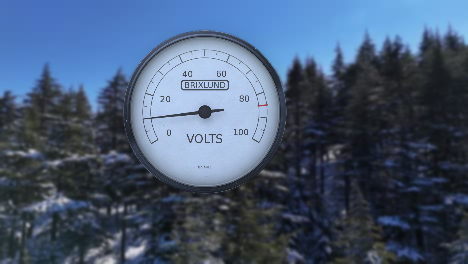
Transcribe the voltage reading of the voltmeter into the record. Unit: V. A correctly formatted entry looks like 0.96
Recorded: 10
